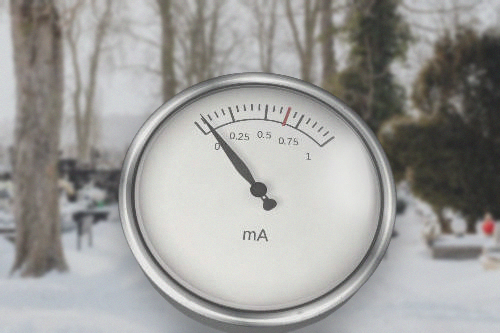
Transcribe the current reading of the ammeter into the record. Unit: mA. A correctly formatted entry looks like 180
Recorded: 0.05
